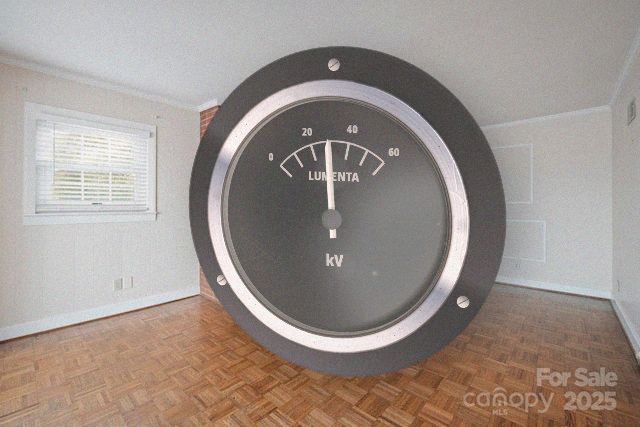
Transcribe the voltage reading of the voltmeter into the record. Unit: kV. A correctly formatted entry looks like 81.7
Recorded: 30
